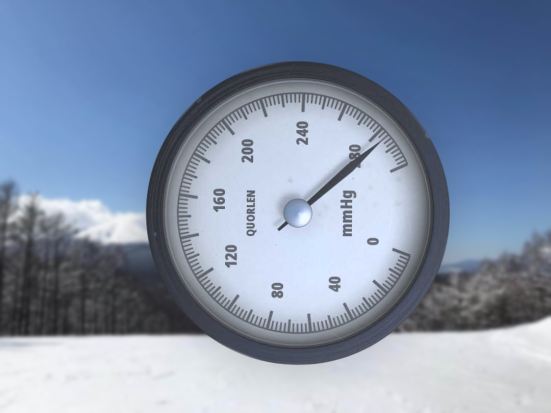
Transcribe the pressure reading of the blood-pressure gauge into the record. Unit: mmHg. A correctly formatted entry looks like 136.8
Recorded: 284
